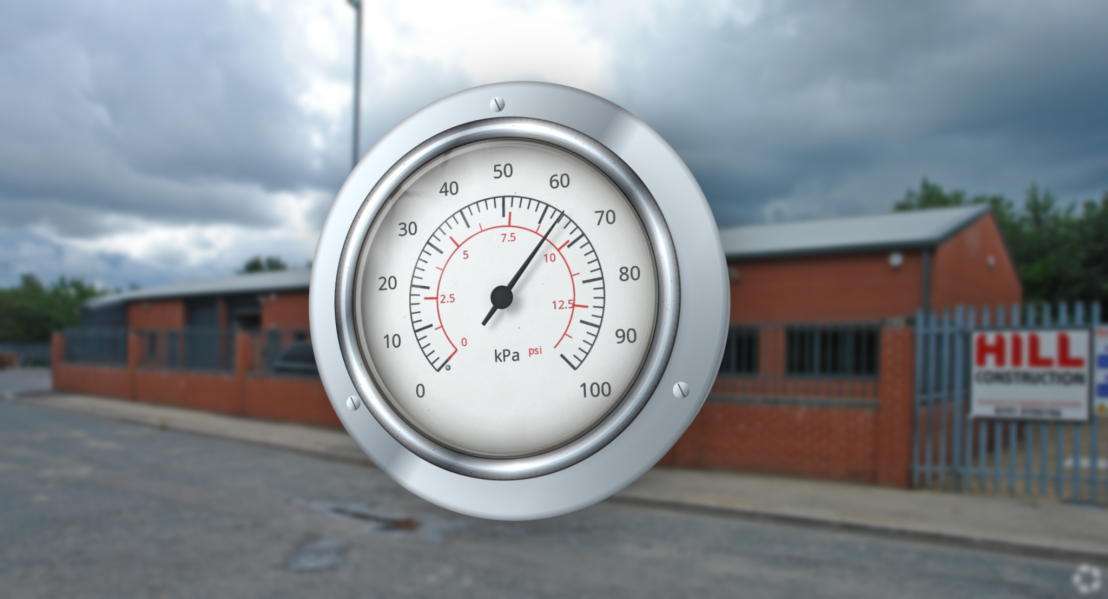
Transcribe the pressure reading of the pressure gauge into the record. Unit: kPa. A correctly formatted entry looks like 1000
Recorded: 64
